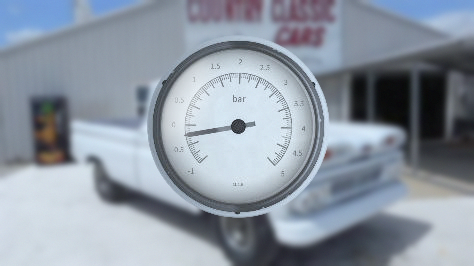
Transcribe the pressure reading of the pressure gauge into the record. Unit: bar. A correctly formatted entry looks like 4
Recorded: -0.25
